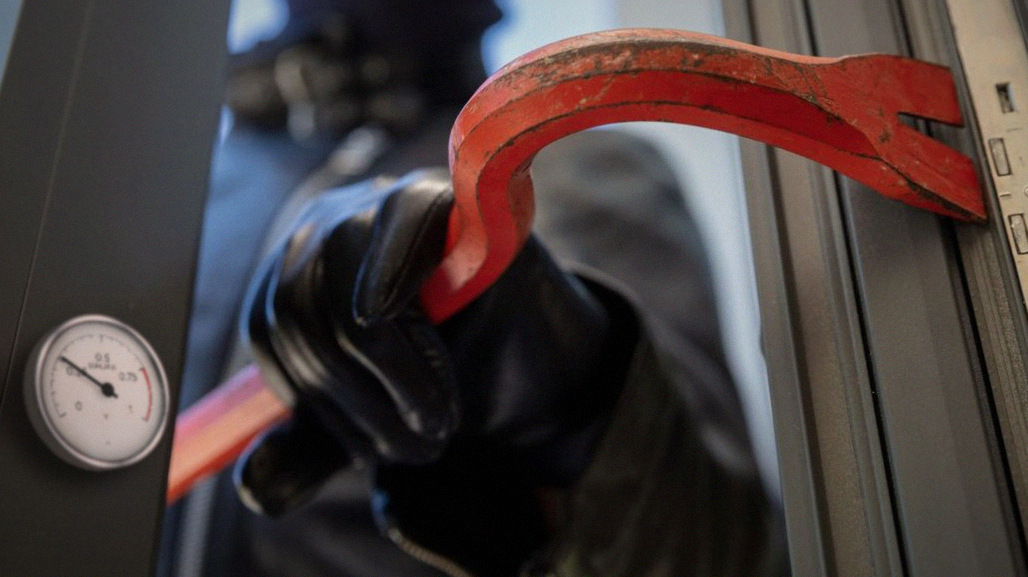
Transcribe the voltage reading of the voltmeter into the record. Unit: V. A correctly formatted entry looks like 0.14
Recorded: 0.25
